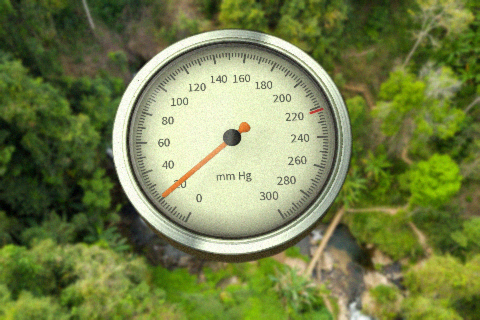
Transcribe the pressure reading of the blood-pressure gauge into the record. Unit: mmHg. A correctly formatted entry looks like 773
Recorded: 20
